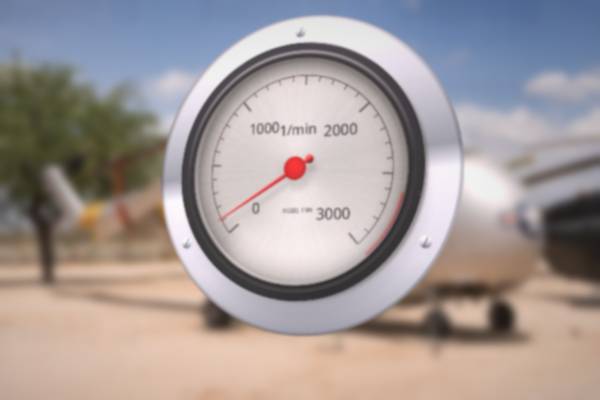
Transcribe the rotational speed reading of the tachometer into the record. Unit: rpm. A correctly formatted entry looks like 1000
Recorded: 100
